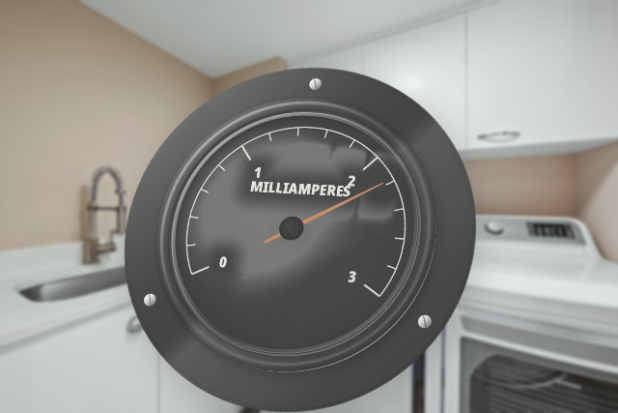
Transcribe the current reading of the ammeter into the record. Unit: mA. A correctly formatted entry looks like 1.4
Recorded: 2.2
